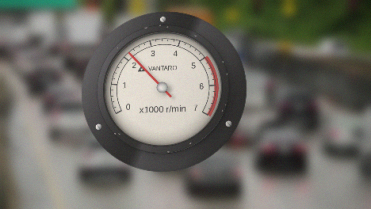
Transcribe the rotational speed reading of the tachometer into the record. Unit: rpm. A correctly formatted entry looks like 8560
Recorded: 2200
